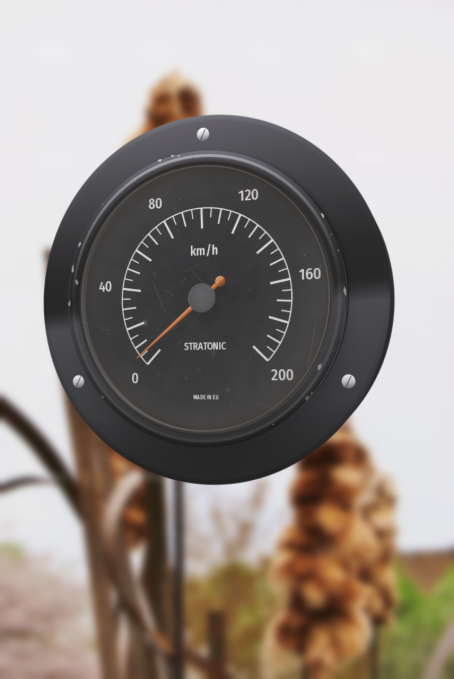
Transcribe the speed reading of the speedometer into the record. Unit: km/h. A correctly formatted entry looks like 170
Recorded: 5
